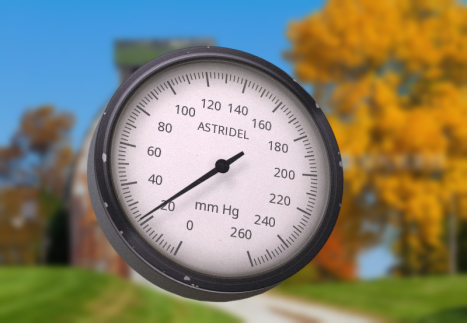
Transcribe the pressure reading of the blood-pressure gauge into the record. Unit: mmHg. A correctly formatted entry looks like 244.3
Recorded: 22
